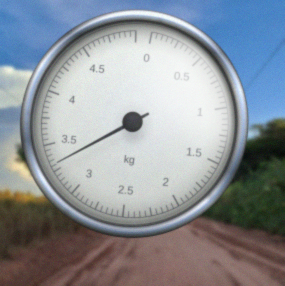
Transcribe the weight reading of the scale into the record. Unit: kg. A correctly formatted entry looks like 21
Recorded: 3.3
